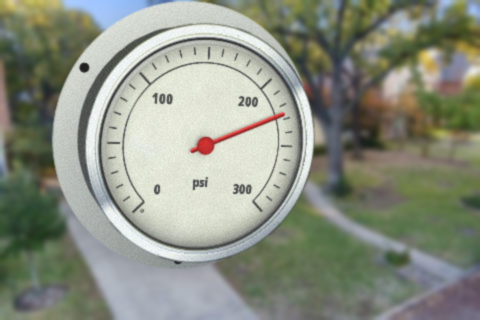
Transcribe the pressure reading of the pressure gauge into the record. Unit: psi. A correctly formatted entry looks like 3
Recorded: 225
